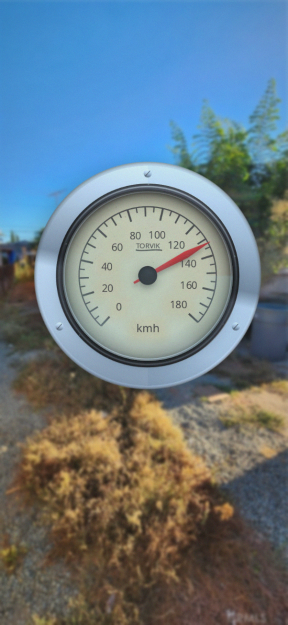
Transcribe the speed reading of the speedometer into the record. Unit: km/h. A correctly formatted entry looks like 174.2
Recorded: 132.5
